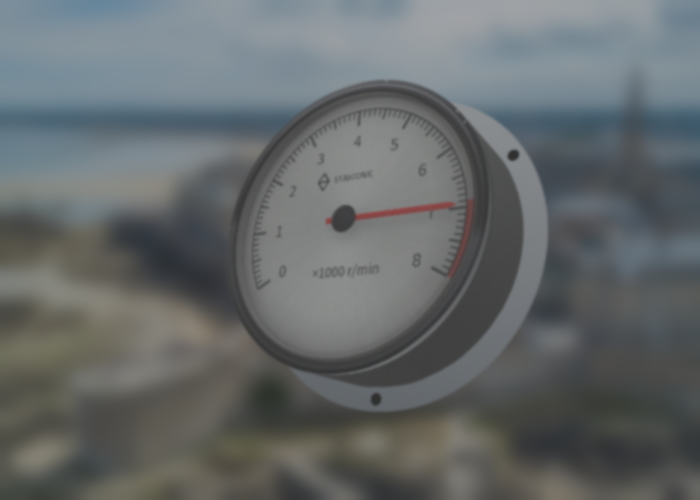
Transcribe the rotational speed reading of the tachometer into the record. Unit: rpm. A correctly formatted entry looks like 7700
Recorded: 7000
